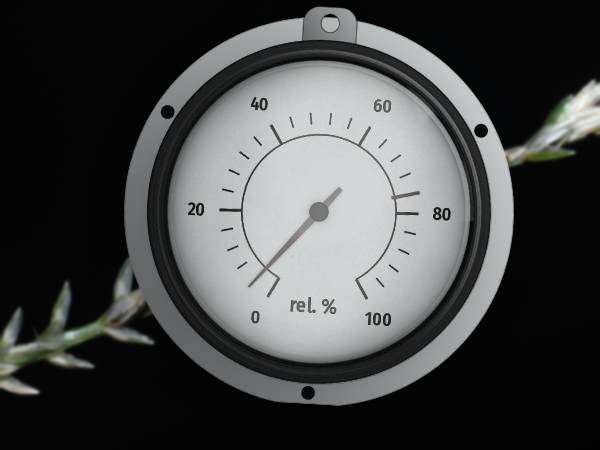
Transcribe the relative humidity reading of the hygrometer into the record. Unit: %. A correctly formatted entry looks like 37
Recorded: 4
